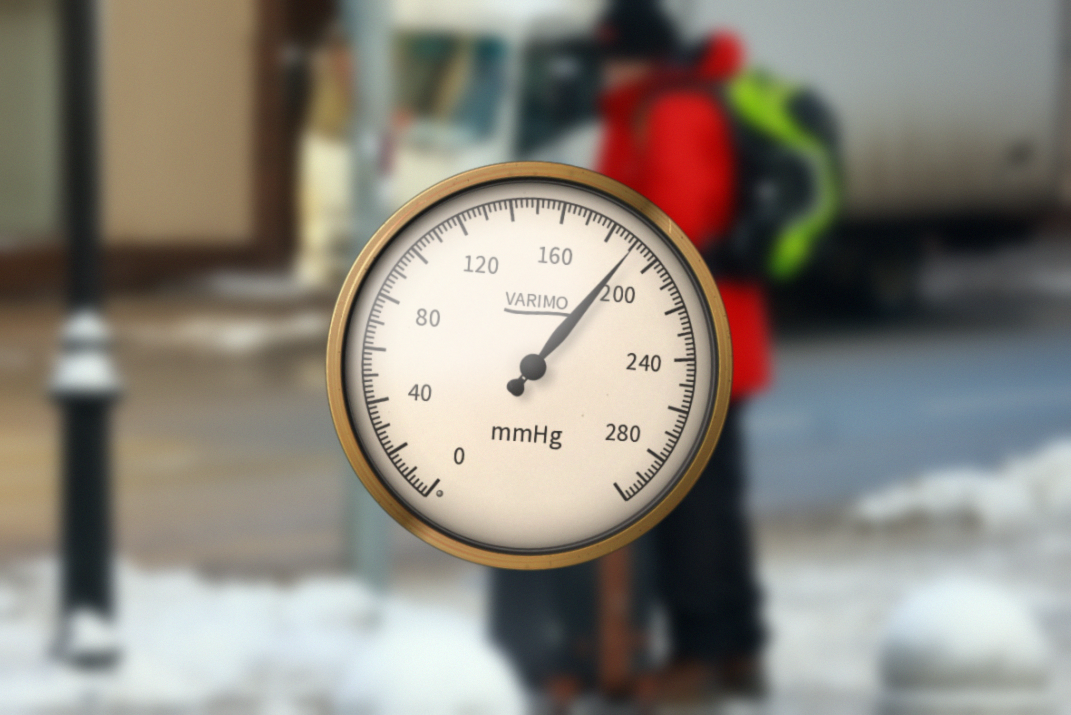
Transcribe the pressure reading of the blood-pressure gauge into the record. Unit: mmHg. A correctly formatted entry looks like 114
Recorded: 190
